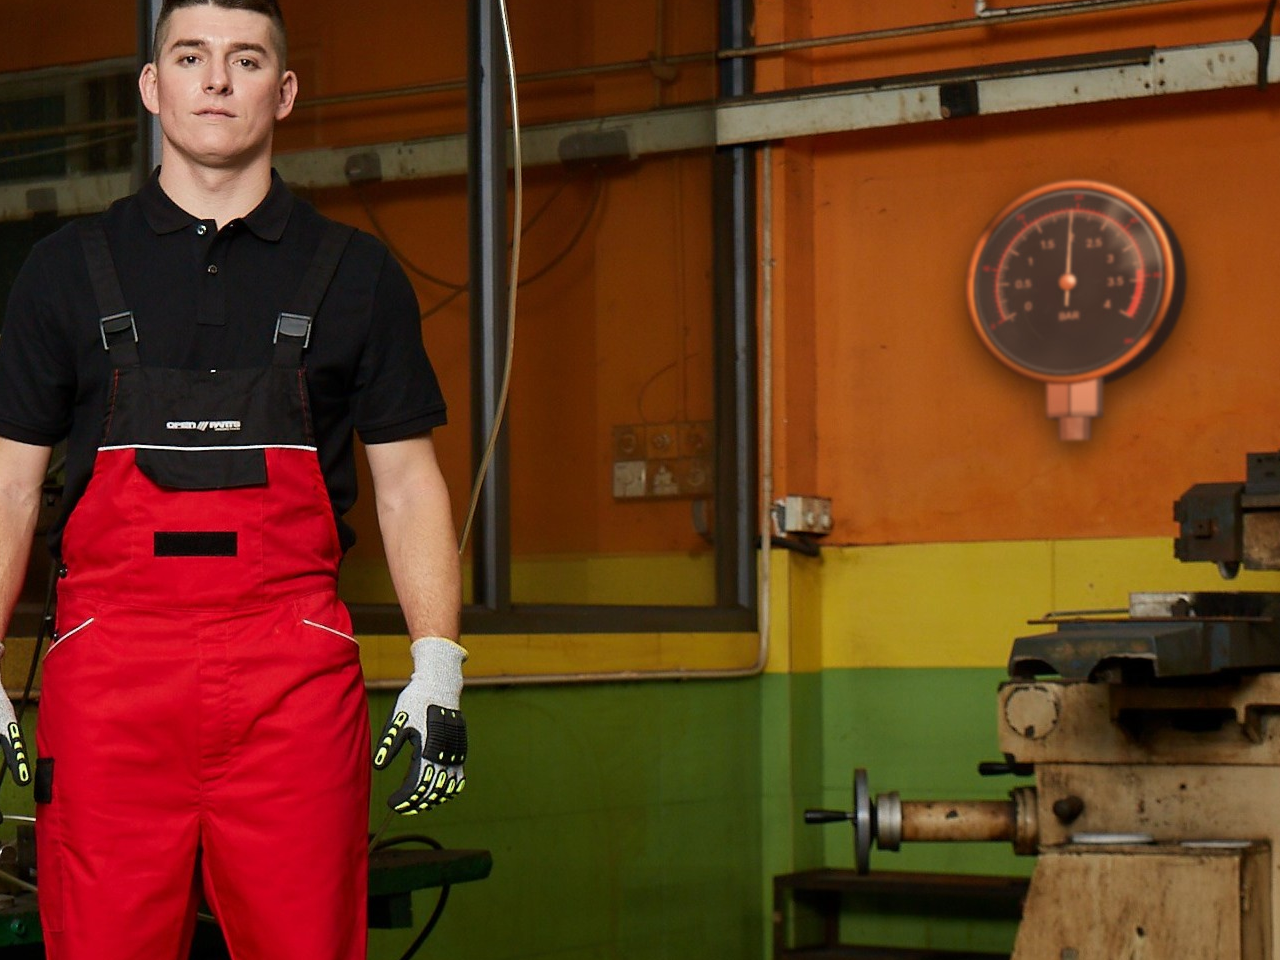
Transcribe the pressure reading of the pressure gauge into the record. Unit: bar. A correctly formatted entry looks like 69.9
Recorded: 2
